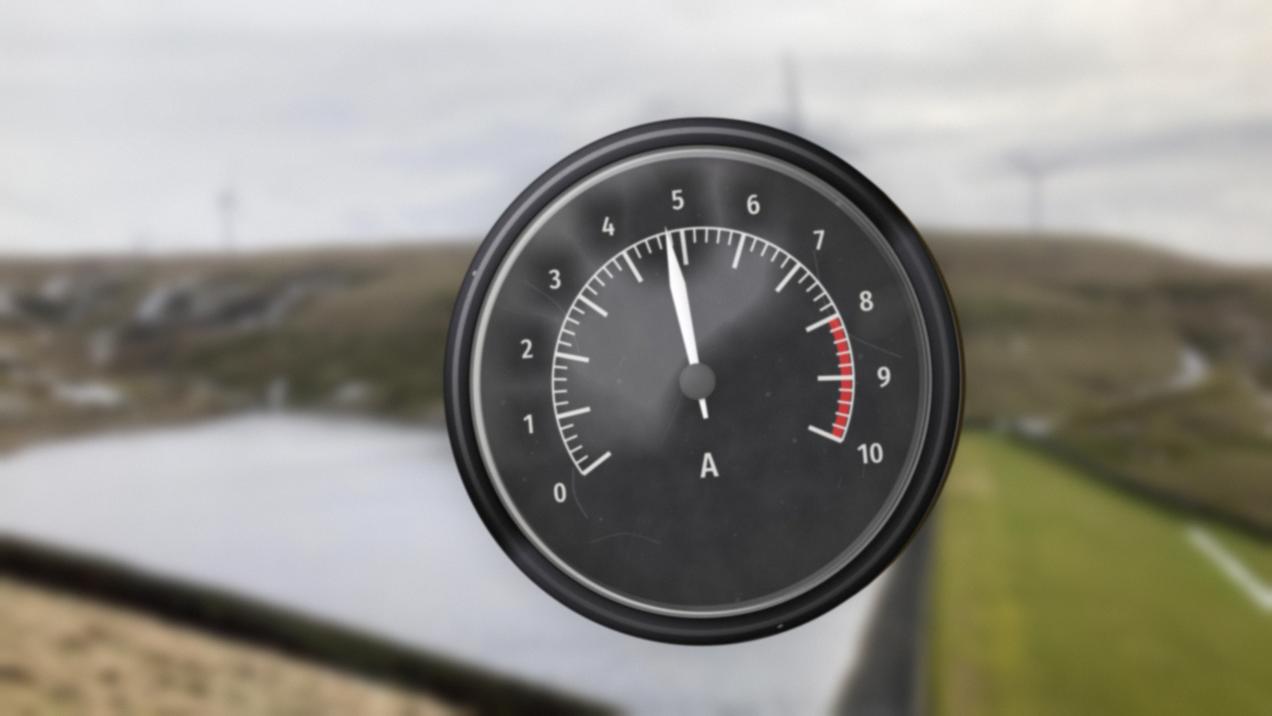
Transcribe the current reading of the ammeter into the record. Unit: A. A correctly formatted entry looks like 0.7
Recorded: 4.8
